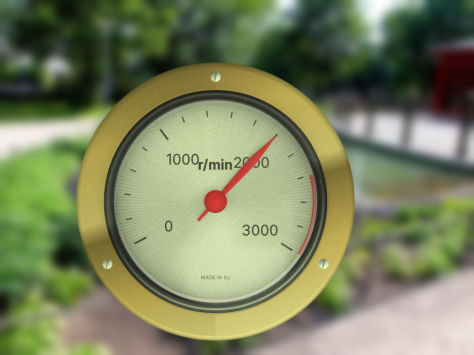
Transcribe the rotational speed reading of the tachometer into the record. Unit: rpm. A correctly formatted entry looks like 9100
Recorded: 2000
